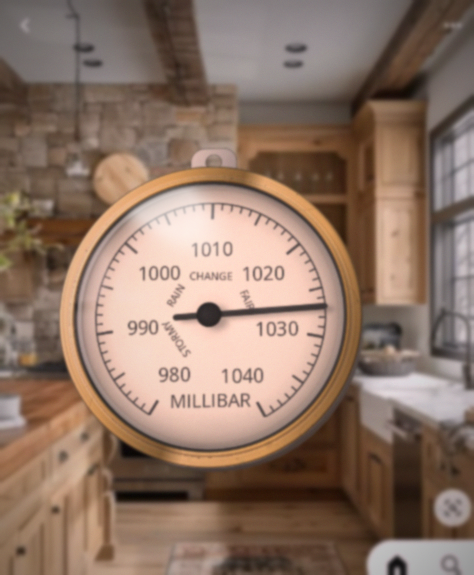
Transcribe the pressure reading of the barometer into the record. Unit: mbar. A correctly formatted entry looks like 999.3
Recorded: 1027
